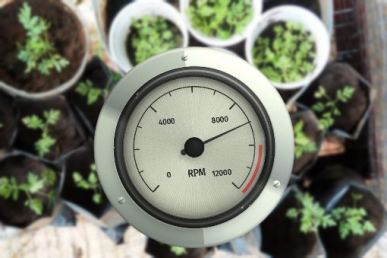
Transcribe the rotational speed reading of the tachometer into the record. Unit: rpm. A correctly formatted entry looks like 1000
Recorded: 9000
